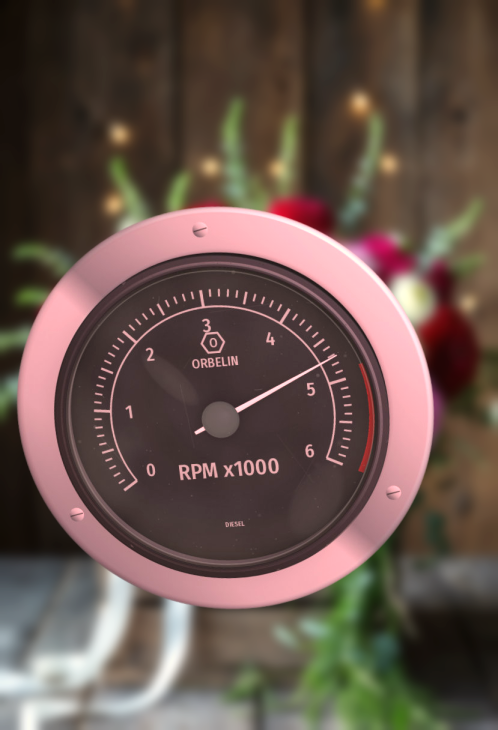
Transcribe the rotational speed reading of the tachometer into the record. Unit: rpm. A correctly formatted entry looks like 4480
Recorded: 4700
